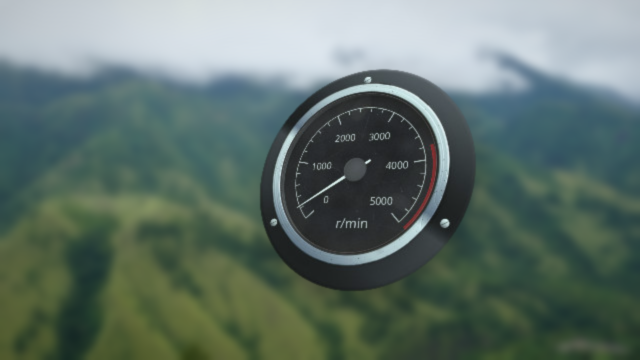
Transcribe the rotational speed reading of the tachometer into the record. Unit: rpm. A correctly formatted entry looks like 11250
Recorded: 200
